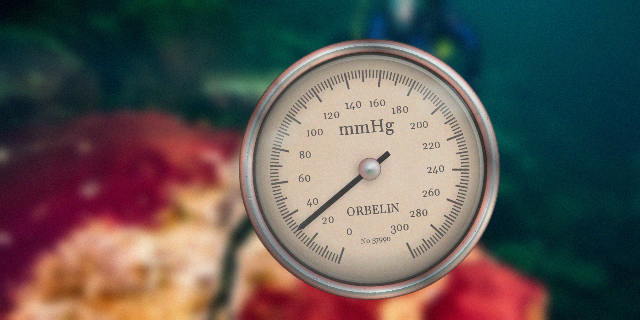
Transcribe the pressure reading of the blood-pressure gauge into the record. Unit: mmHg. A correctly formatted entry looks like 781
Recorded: 30
